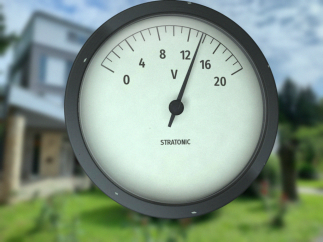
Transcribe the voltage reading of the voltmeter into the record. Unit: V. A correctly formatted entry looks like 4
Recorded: 13.5
